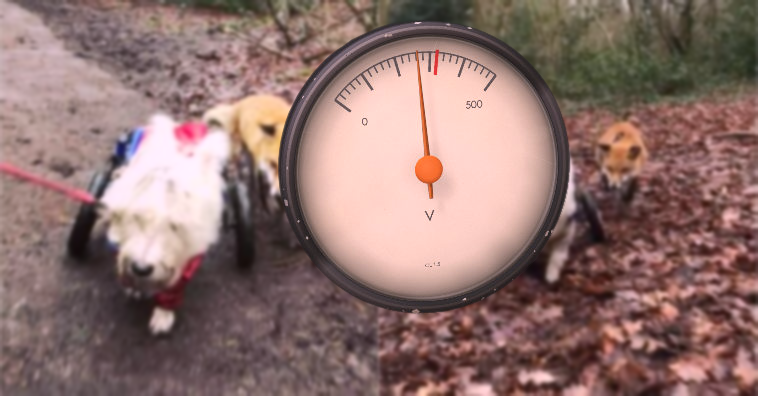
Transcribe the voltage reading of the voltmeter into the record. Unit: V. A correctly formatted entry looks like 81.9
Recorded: 260
